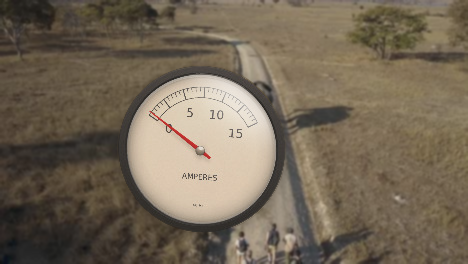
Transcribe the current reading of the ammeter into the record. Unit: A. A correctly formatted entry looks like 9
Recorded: 0.5
